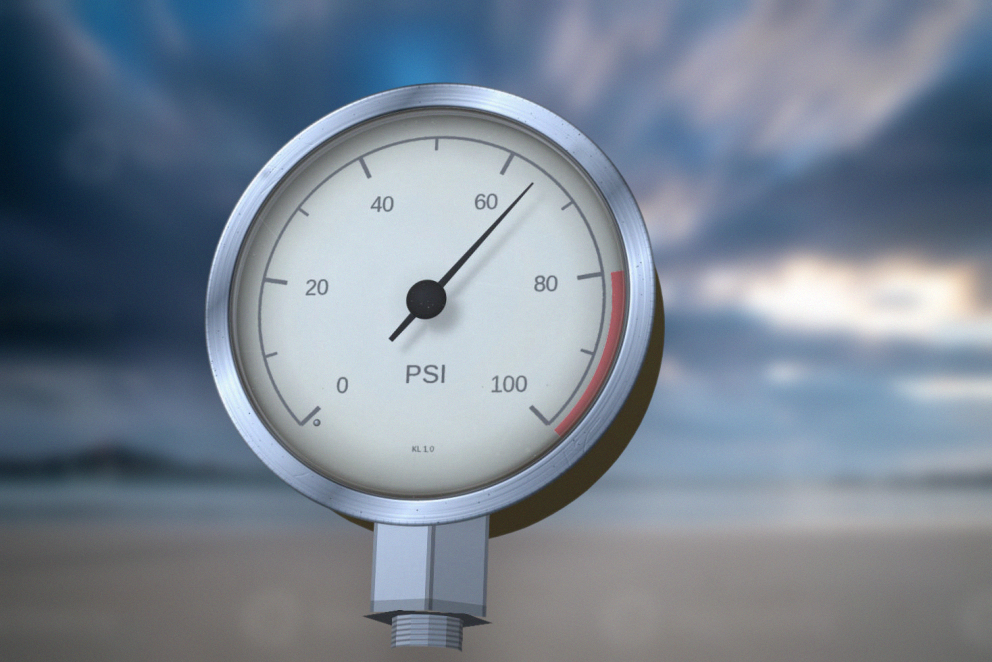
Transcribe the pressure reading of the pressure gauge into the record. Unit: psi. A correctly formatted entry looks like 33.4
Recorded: 65
